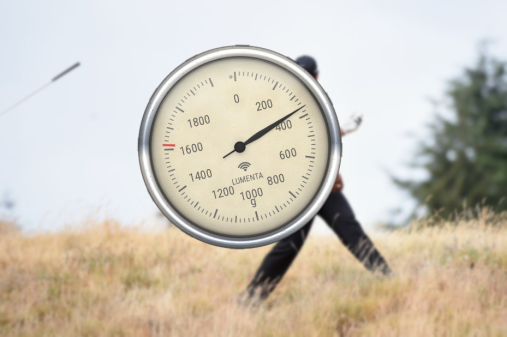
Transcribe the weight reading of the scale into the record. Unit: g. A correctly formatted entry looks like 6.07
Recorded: 360
